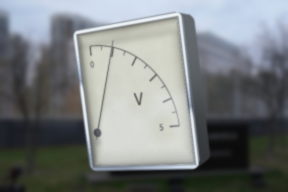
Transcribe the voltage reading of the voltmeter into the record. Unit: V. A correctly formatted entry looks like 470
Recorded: 1
